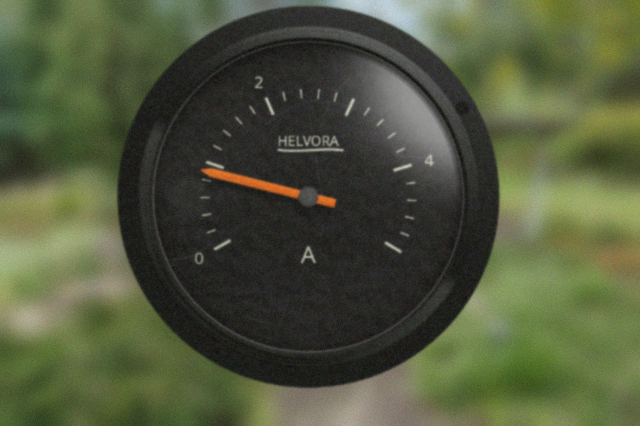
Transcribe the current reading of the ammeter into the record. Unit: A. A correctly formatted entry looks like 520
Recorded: 0.9
